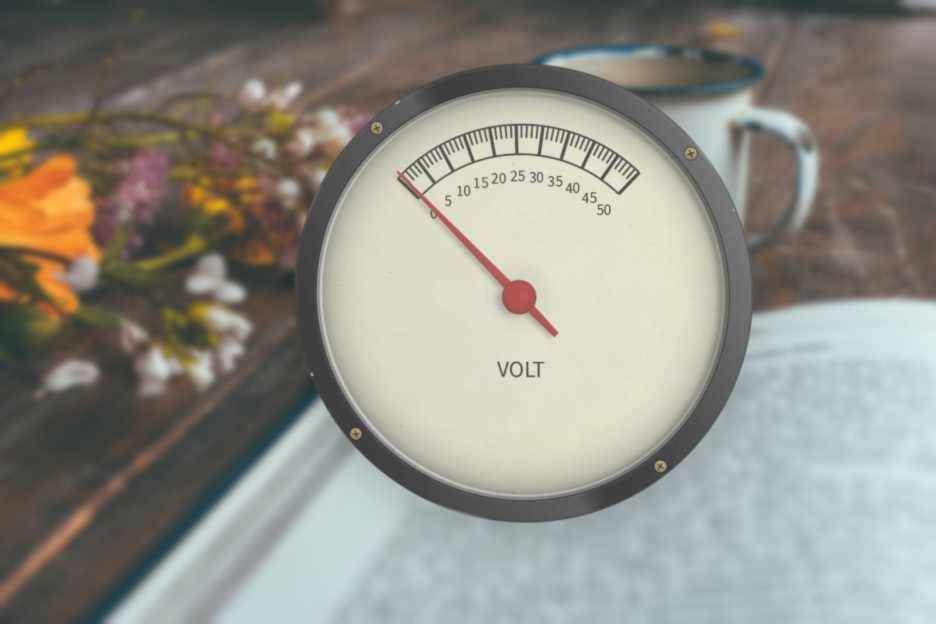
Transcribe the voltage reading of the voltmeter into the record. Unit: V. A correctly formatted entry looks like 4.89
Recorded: 1
